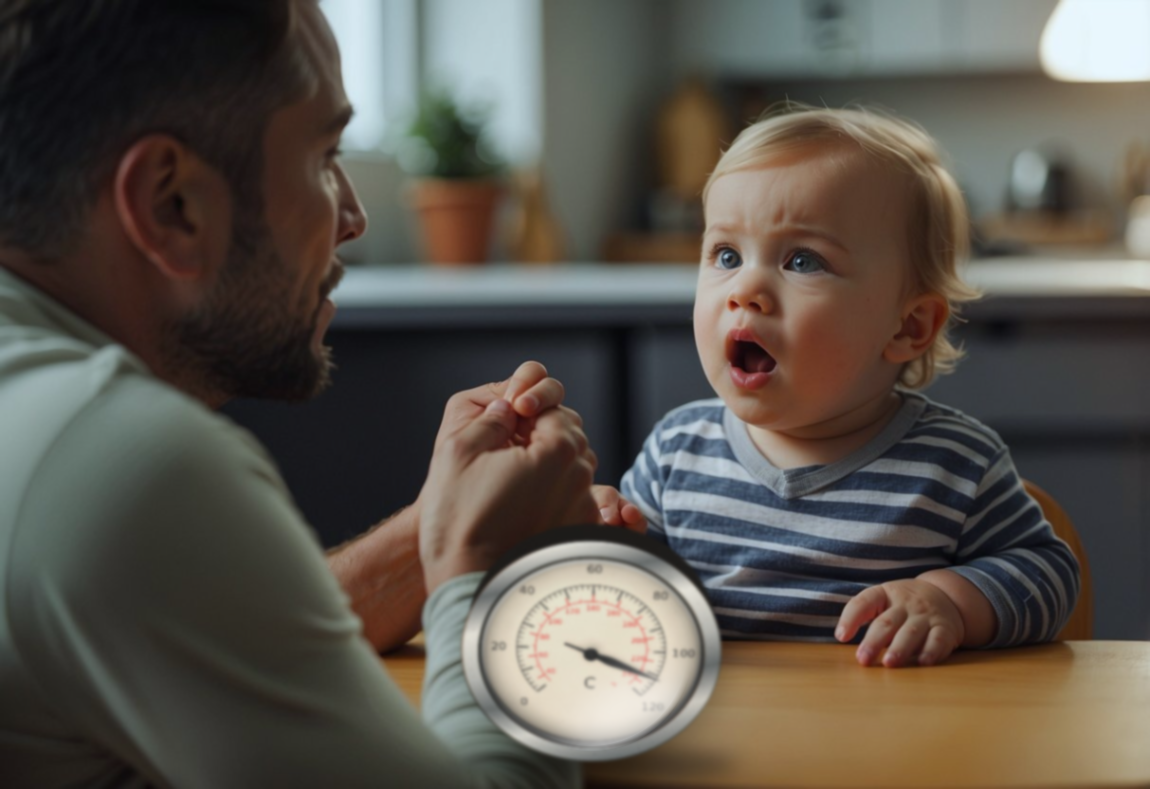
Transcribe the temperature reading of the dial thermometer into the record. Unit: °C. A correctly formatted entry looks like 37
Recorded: 110
